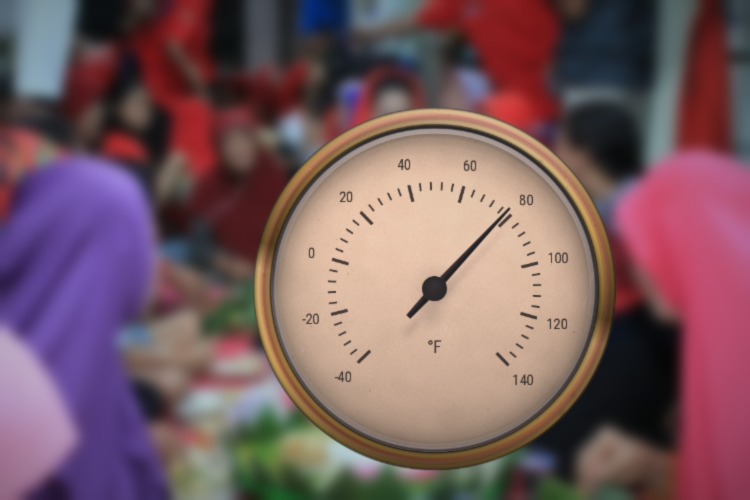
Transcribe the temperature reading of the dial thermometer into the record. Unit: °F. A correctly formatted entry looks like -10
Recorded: 78
